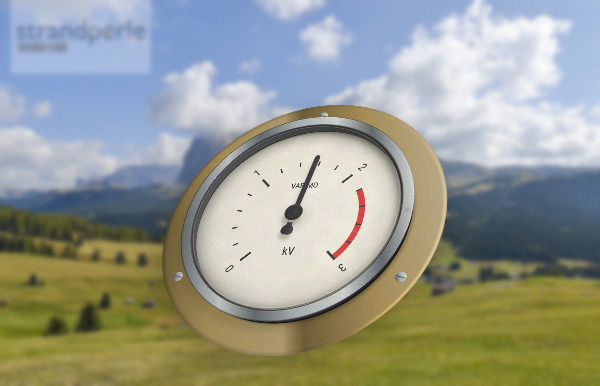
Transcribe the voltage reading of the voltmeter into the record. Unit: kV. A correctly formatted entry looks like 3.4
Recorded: 1.6
